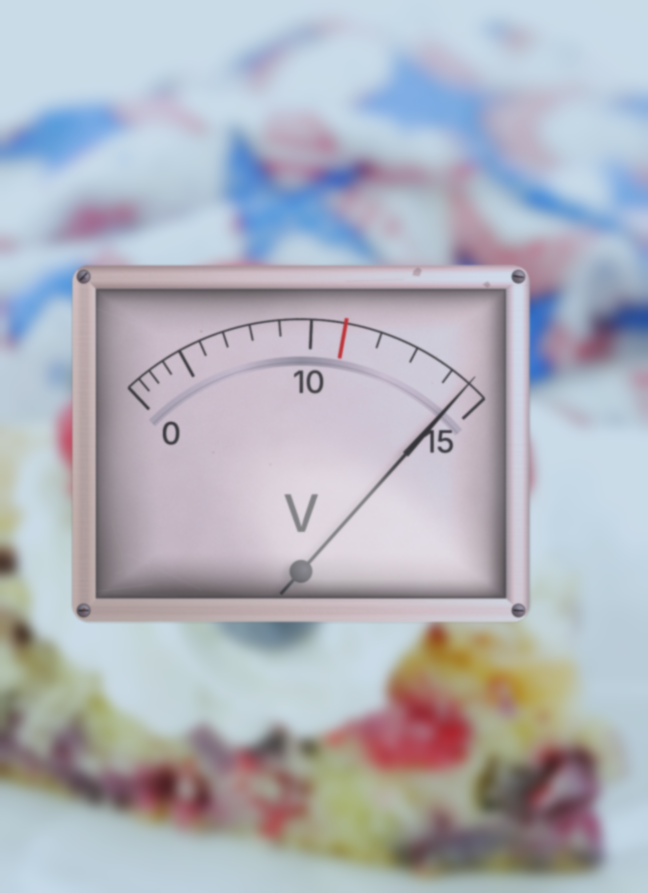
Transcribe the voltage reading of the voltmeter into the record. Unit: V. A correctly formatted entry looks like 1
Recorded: 14.5
